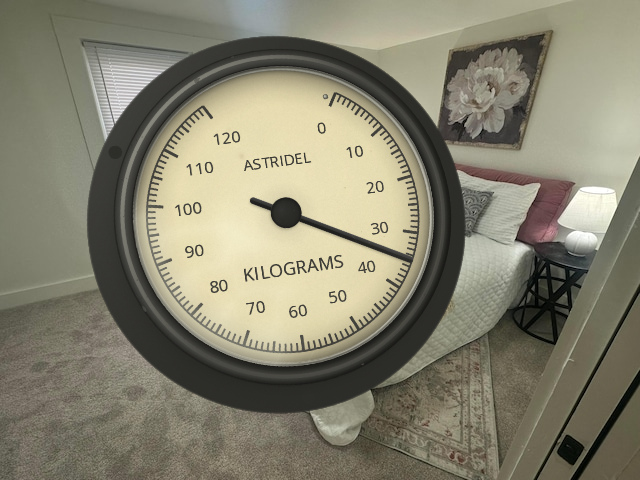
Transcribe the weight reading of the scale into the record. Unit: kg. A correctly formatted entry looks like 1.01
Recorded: 35
